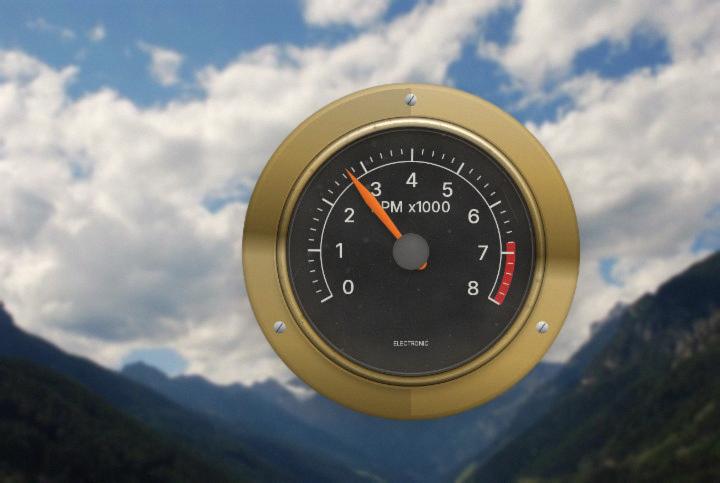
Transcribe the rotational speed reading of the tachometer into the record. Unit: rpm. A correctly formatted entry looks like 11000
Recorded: 2700
